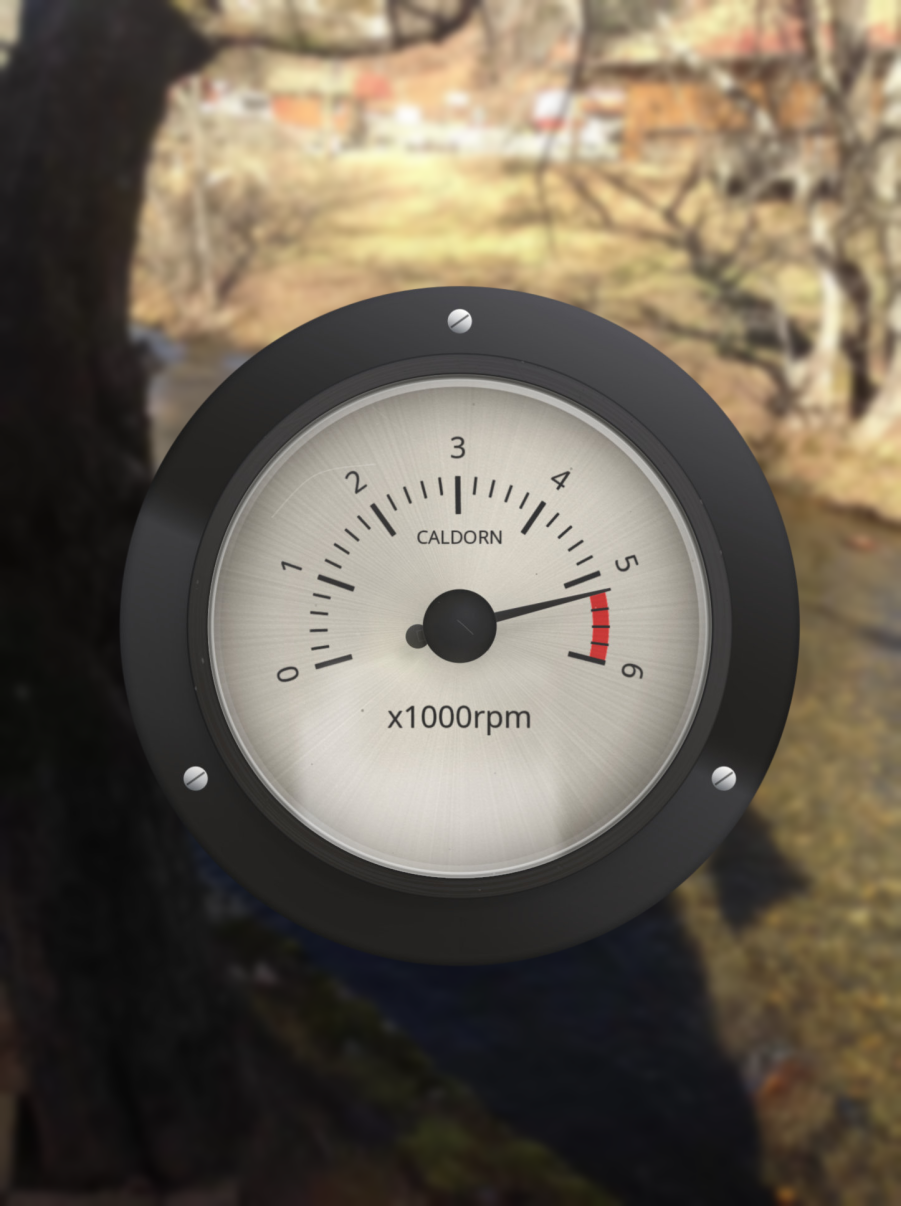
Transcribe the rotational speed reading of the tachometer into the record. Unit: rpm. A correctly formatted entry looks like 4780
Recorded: 5200
